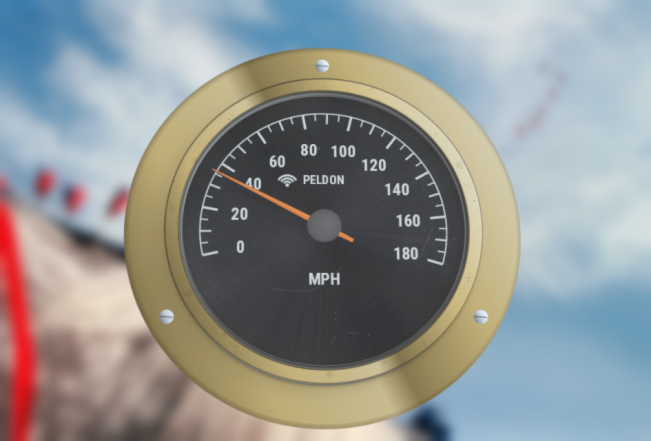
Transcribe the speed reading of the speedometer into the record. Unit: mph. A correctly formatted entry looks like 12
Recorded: 35
